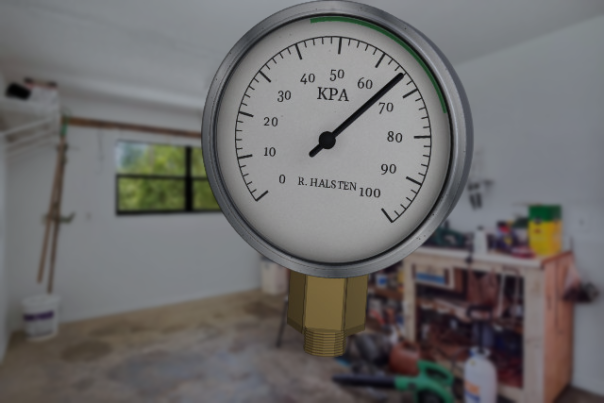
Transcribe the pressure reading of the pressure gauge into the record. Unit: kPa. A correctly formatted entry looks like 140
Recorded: 66
